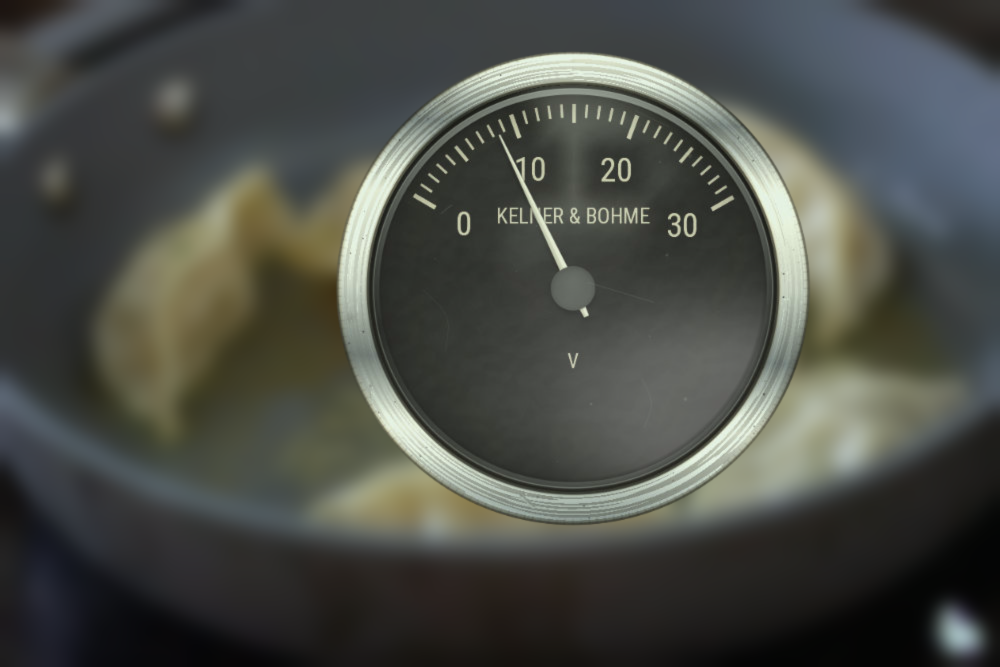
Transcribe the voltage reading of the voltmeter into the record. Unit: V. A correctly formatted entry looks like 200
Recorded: 8.5
